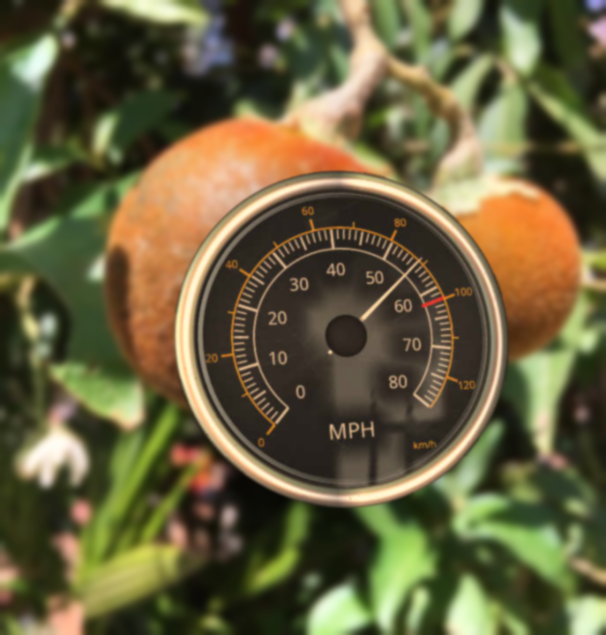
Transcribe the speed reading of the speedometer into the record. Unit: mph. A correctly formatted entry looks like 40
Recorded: 55
